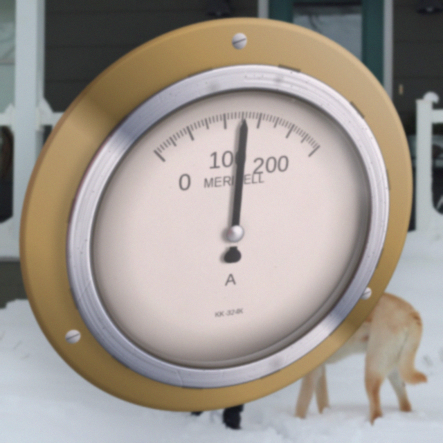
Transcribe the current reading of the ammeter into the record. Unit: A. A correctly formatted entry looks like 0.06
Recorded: 125
